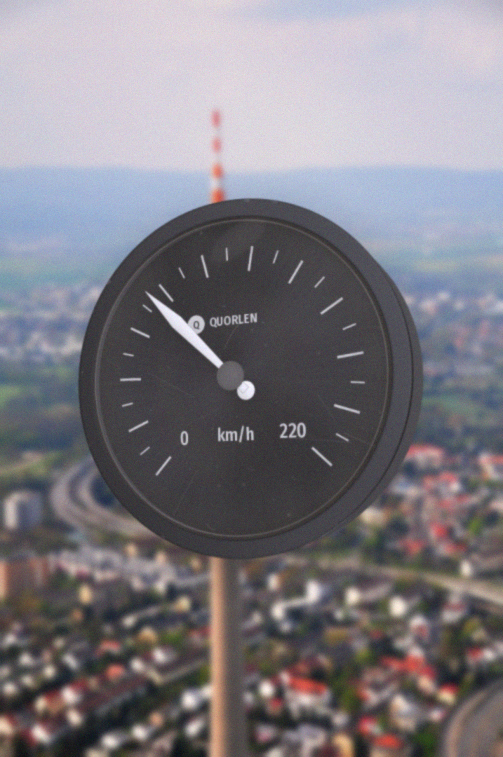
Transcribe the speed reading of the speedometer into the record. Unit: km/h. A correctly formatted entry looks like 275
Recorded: 75
